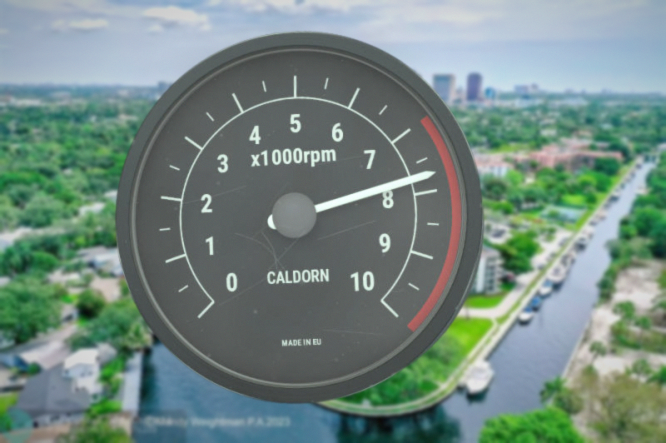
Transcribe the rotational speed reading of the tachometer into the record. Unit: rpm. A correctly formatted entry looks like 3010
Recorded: 7750
